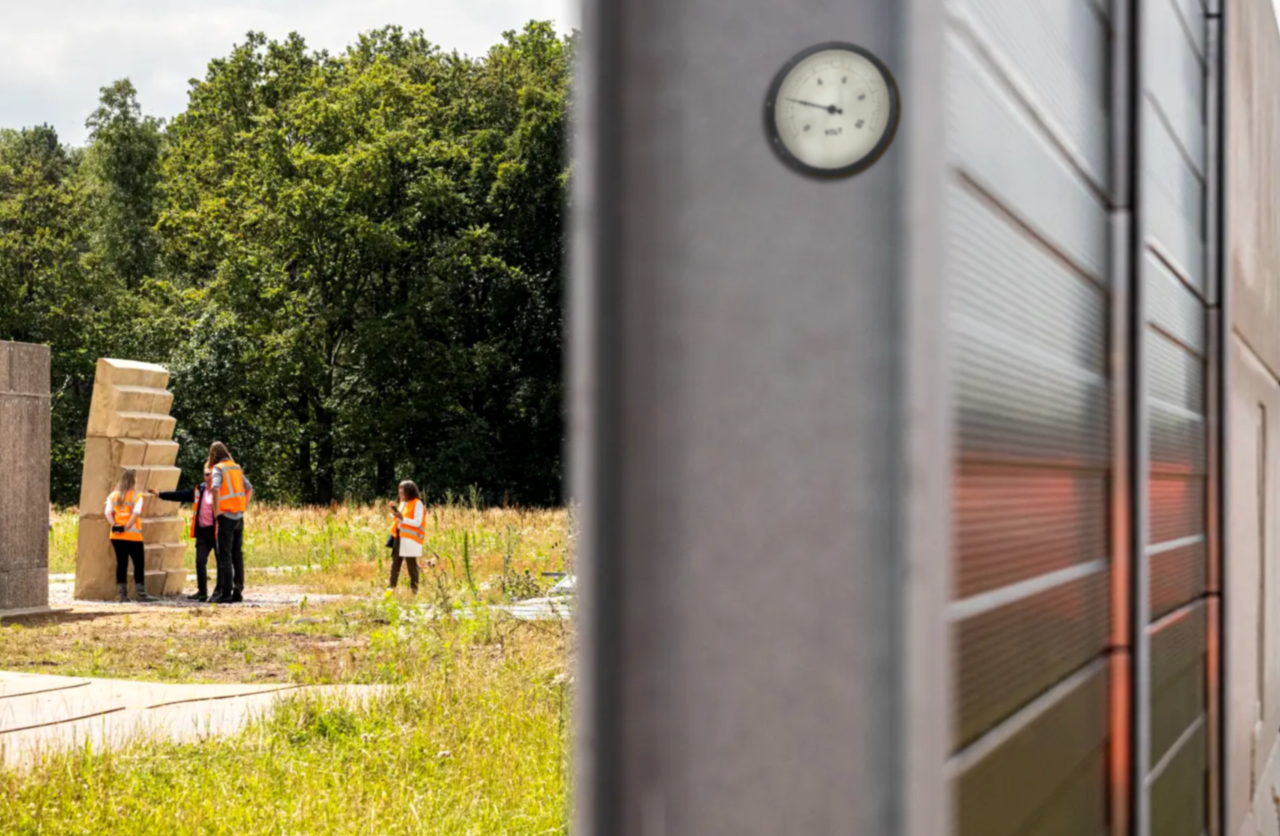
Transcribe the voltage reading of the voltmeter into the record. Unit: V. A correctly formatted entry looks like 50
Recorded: 2
